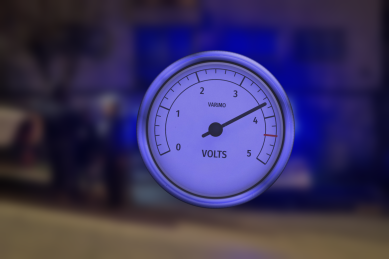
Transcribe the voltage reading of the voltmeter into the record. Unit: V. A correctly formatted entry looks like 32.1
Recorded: 3.7
